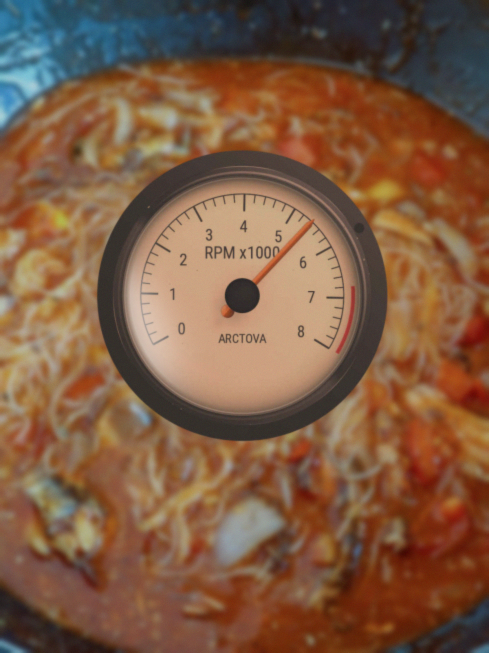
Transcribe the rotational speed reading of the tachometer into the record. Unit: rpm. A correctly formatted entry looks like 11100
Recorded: 5400
